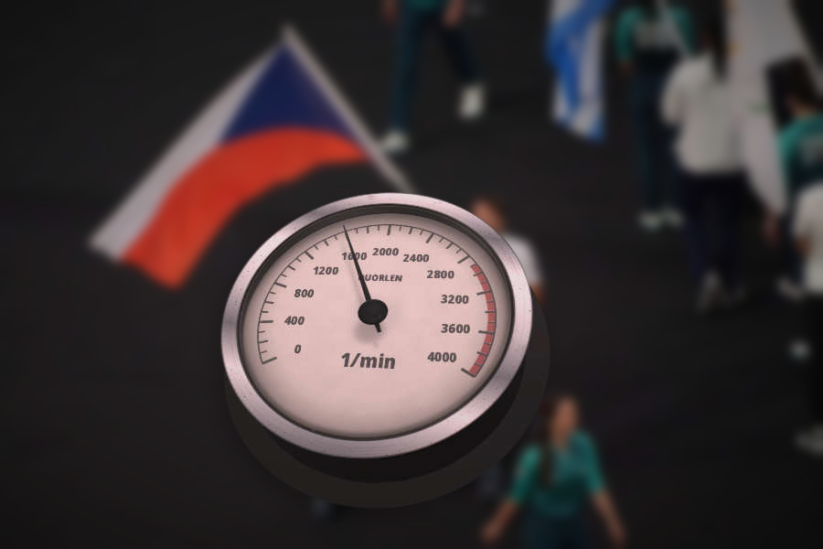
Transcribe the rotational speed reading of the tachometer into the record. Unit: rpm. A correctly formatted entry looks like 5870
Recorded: 1600
